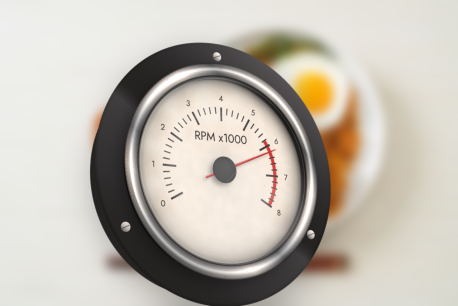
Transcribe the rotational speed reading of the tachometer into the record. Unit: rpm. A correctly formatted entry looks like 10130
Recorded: 6200
